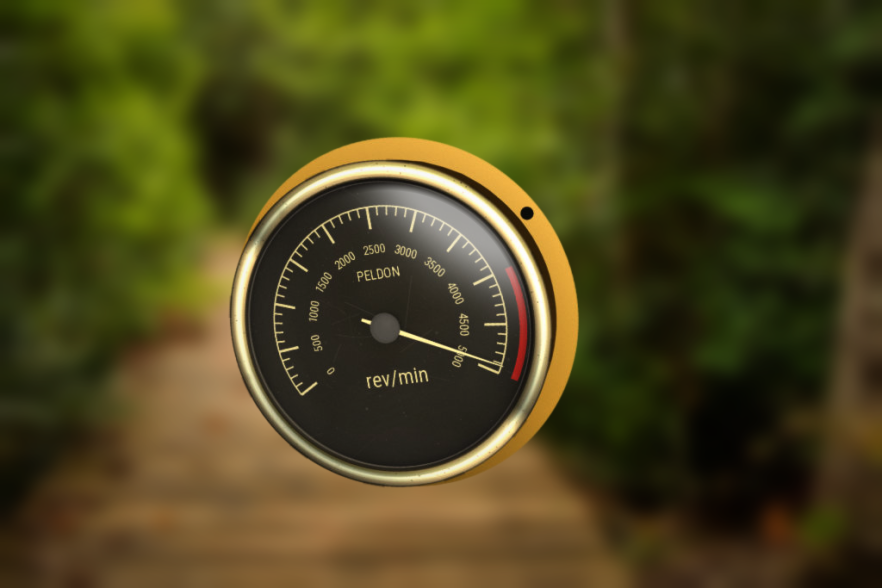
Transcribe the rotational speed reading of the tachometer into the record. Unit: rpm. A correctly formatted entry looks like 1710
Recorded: 4900
